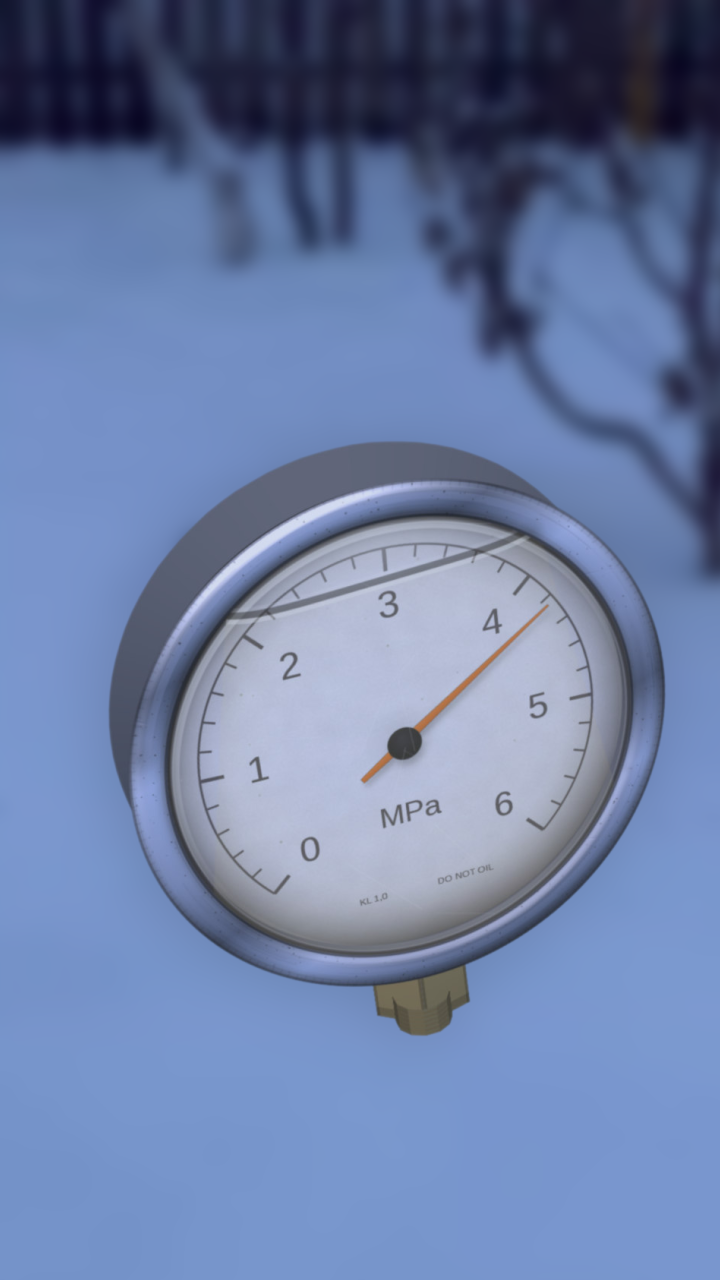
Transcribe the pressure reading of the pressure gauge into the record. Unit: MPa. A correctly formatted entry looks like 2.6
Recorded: 4.2
